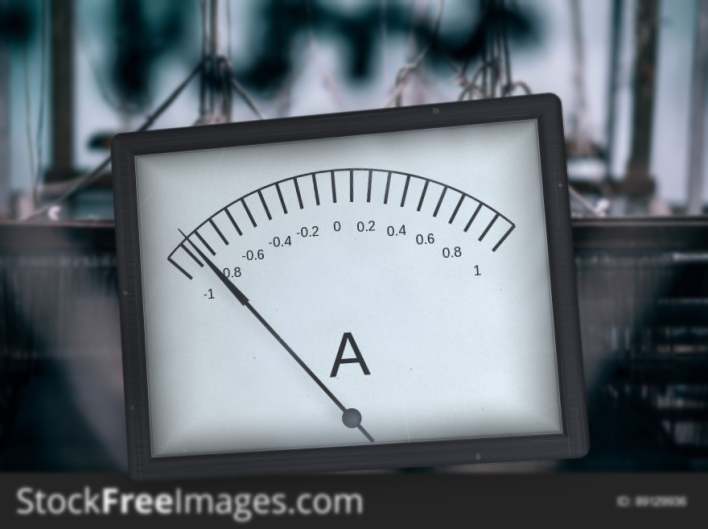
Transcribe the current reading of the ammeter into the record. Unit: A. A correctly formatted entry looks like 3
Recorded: -0.85
